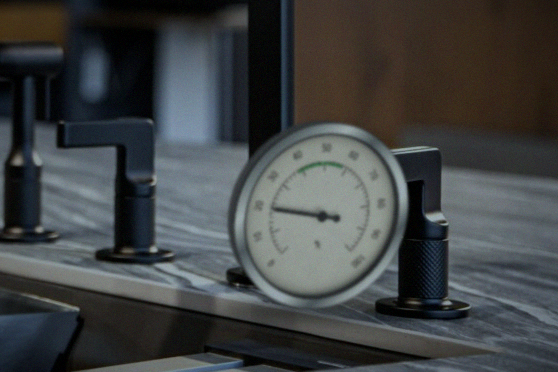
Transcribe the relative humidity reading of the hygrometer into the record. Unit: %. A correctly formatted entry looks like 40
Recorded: 20
